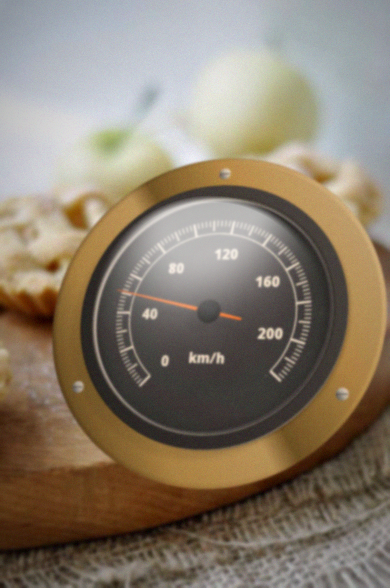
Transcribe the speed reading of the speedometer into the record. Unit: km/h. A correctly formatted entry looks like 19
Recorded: 50
